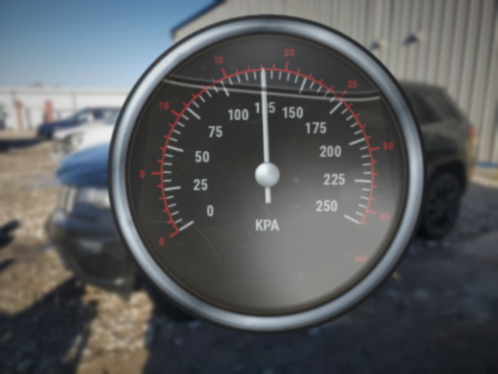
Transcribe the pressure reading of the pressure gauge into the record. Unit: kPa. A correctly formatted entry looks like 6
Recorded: 125
